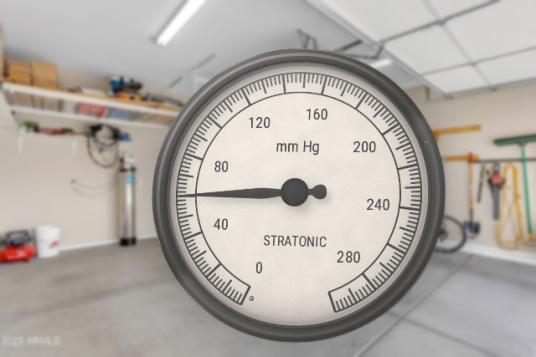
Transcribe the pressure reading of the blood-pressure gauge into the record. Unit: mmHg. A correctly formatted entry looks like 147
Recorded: 60
